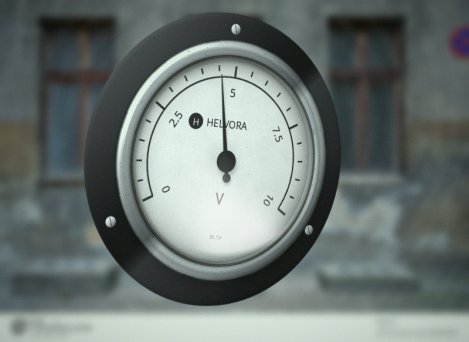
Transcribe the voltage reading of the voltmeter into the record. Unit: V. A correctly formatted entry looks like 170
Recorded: 4.5
